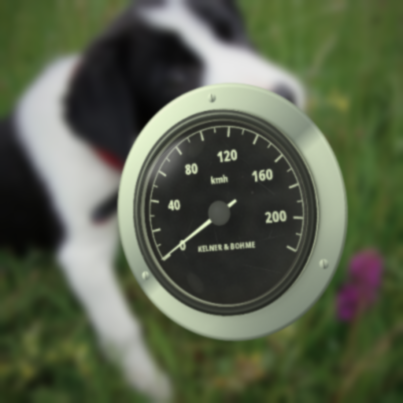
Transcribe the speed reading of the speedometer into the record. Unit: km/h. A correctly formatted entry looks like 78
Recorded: 0
